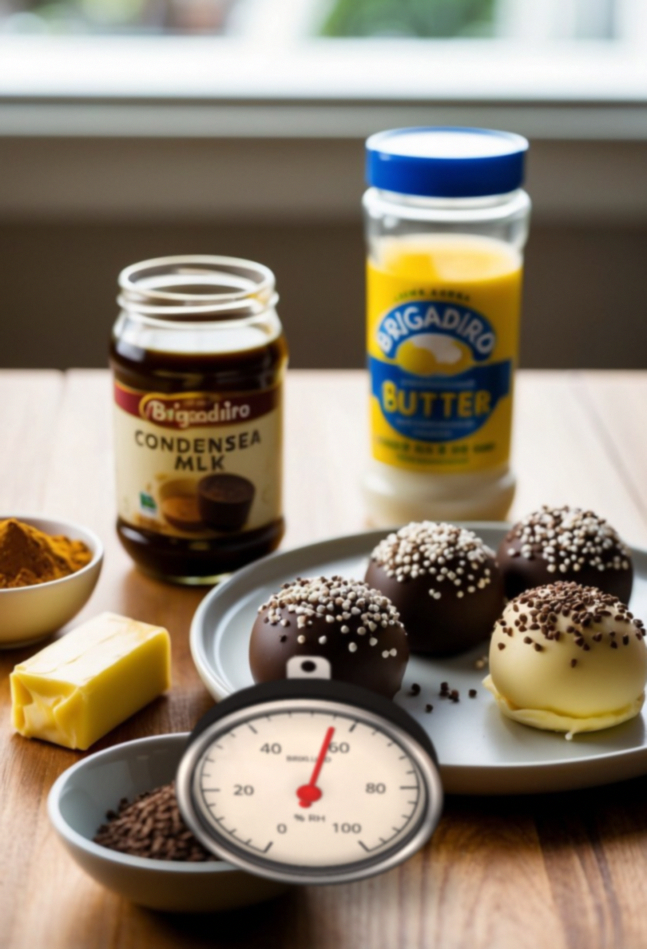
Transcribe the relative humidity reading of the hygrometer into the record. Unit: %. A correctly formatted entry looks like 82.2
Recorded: 56
